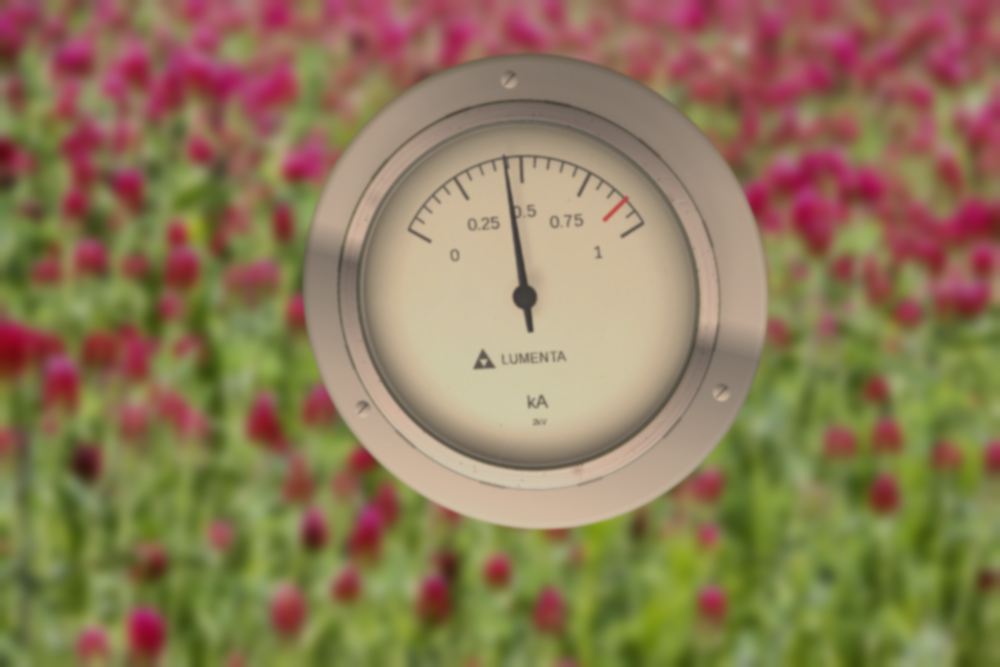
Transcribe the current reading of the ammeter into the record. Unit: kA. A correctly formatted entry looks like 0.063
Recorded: 0.45
